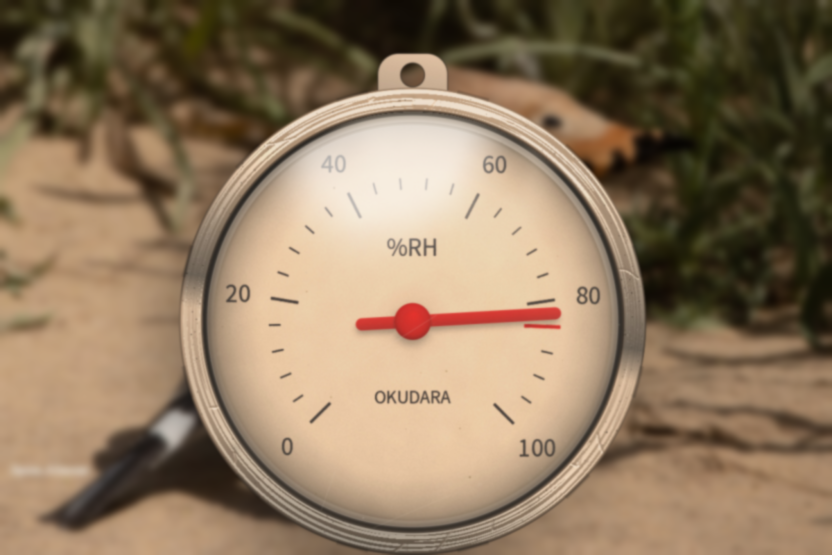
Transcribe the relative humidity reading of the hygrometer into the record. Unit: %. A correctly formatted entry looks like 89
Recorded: 82
